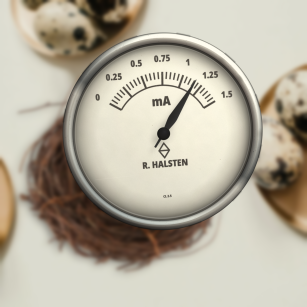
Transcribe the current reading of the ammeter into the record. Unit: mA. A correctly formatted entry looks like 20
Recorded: 1.15
